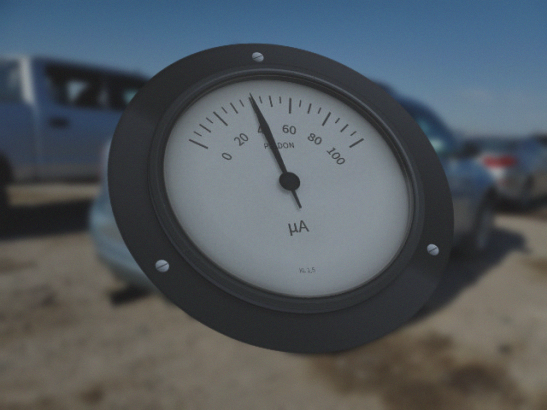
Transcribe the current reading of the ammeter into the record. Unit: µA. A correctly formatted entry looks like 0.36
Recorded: 40
